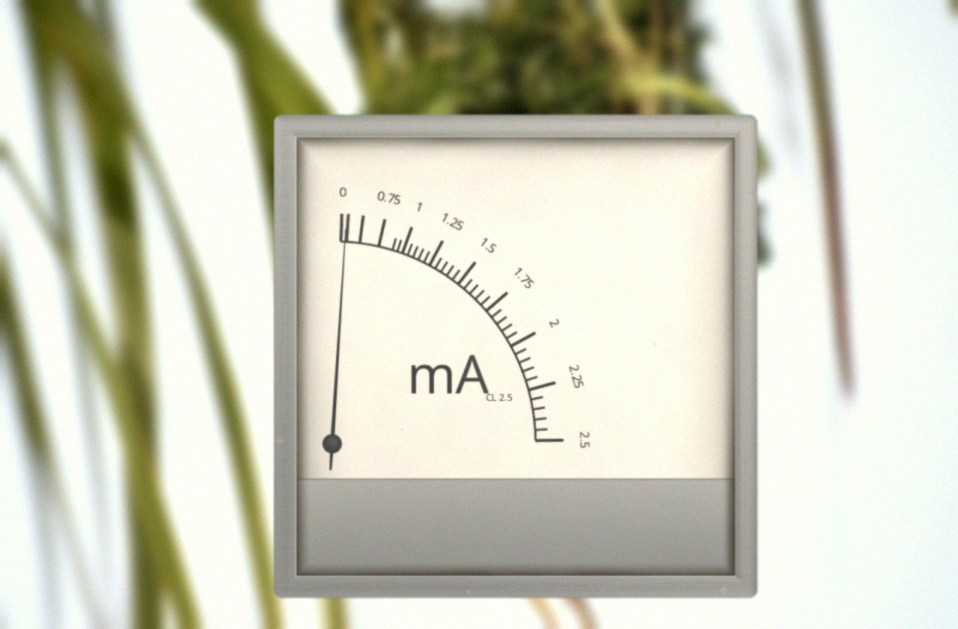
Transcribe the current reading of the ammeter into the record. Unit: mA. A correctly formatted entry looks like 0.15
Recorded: 0.25
